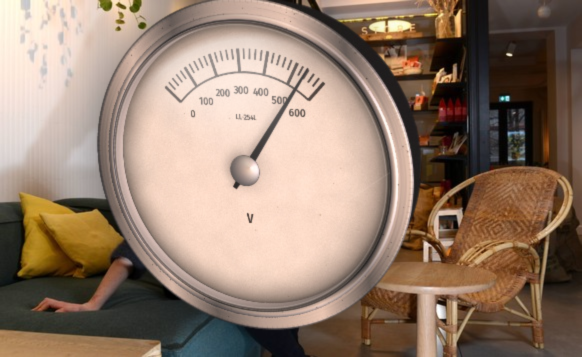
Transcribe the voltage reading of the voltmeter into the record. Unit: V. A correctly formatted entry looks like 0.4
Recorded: 540
